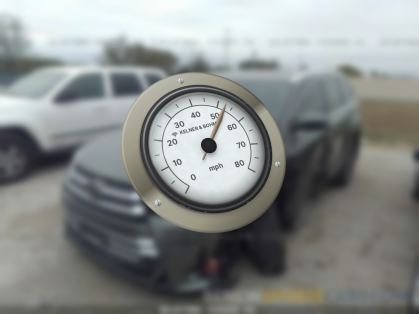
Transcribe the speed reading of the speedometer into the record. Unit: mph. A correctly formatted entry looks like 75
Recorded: 52.5
